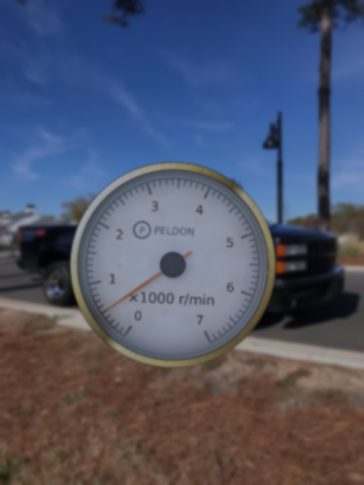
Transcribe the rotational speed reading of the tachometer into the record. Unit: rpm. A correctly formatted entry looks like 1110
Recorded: 500
